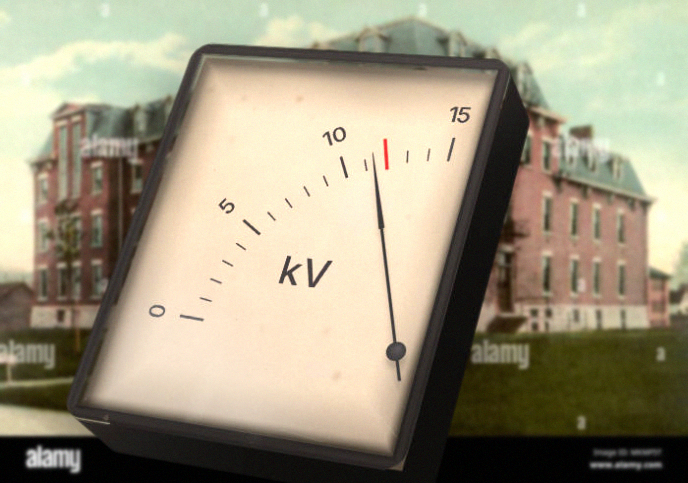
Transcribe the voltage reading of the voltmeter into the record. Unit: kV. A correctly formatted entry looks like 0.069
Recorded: 11.5
